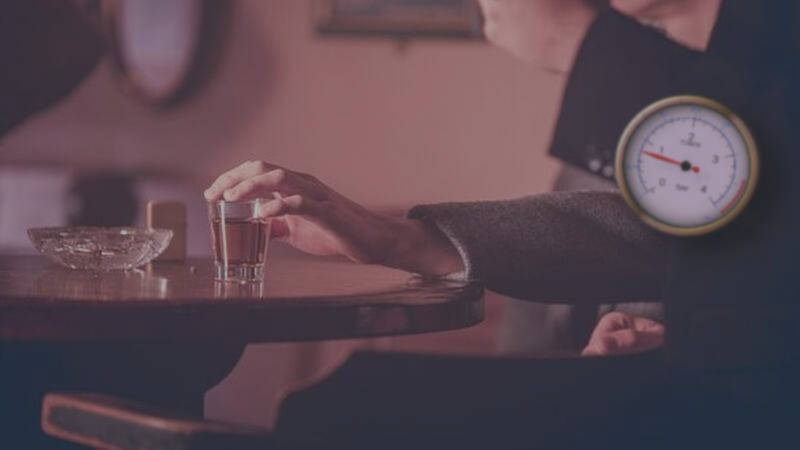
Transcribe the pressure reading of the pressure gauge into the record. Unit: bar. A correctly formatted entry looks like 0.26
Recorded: 0.8
